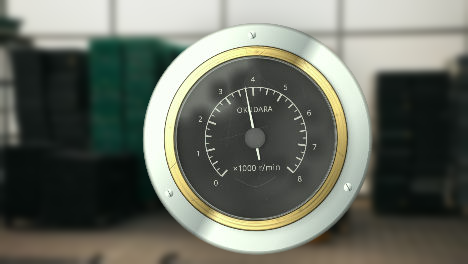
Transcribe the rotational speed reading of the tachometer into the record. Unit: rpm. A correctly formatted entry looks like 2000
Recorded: 3750
